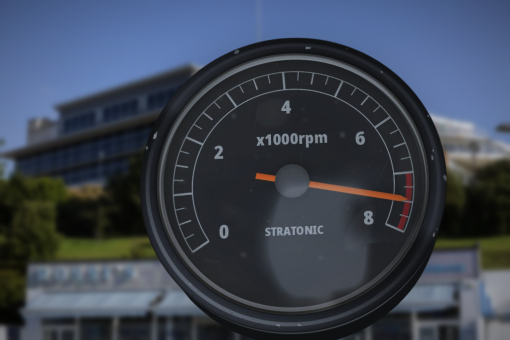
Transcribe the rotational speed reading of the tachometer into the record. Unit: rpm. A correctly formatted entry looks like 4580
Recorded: 7500
